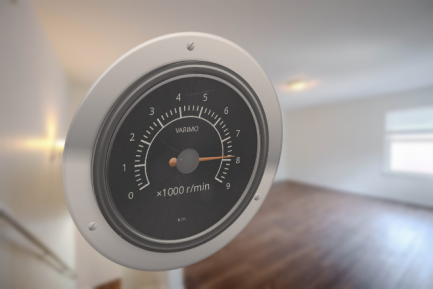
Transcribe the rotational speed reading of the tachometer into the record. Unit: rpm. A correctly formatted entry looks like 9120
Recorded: 7800
